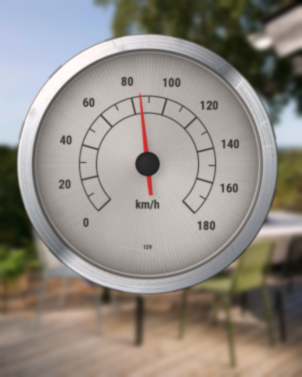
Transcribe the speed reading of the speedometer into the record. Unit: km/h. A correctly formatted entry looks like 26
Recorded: 85
